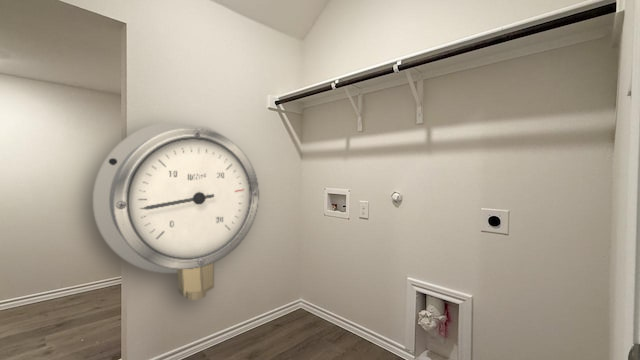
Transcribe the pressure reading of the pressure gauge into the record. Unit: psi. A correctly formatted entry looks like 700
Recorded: 4
